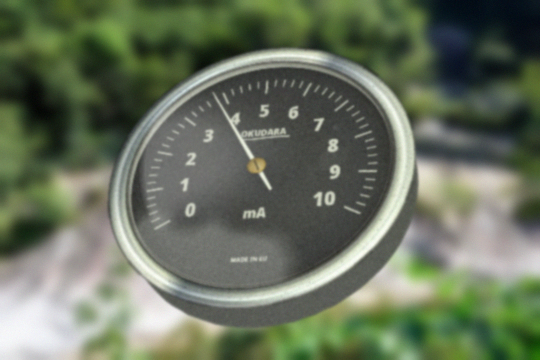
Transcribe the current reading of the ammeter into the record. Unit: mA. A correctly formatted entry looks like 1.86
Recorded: 3.8
